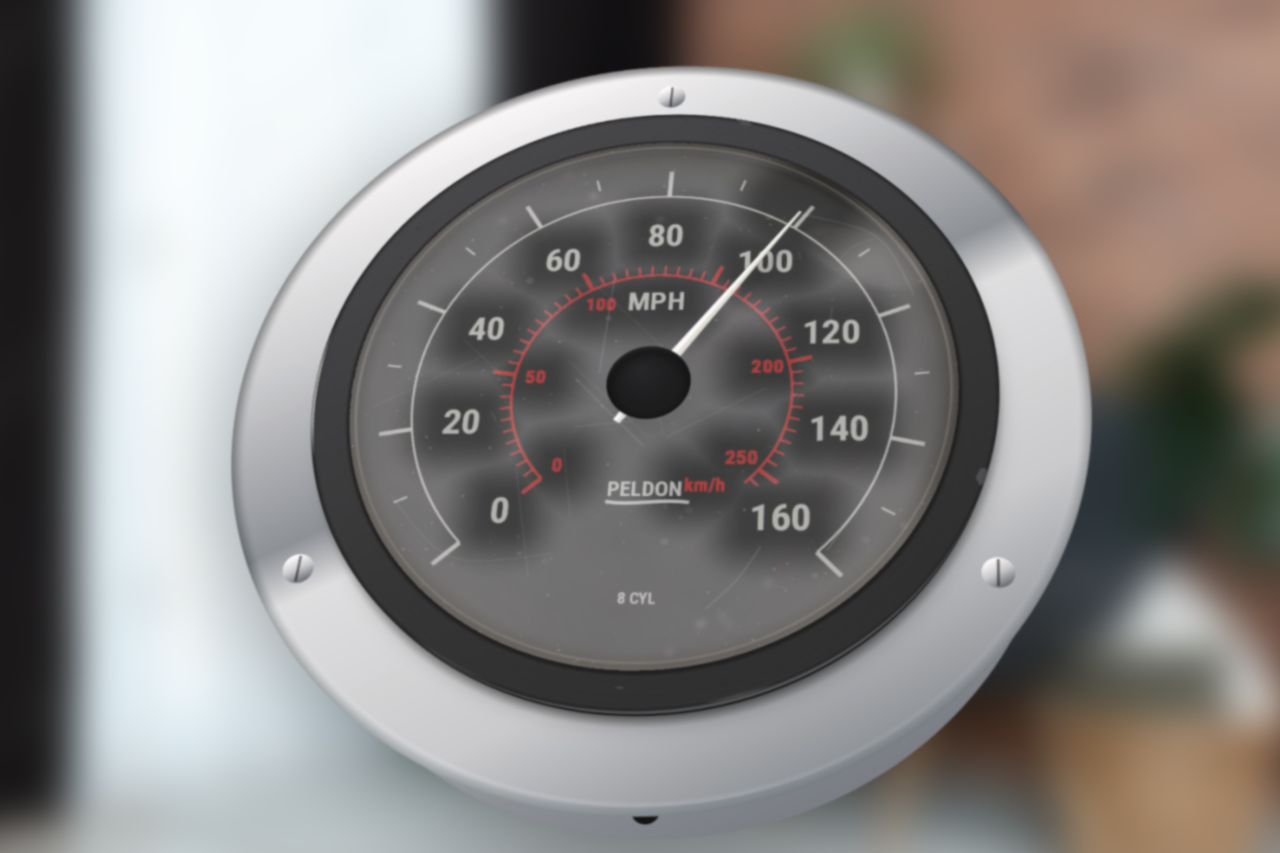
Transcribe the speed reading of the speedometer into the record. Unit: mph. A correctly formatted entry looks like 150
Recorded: 100
